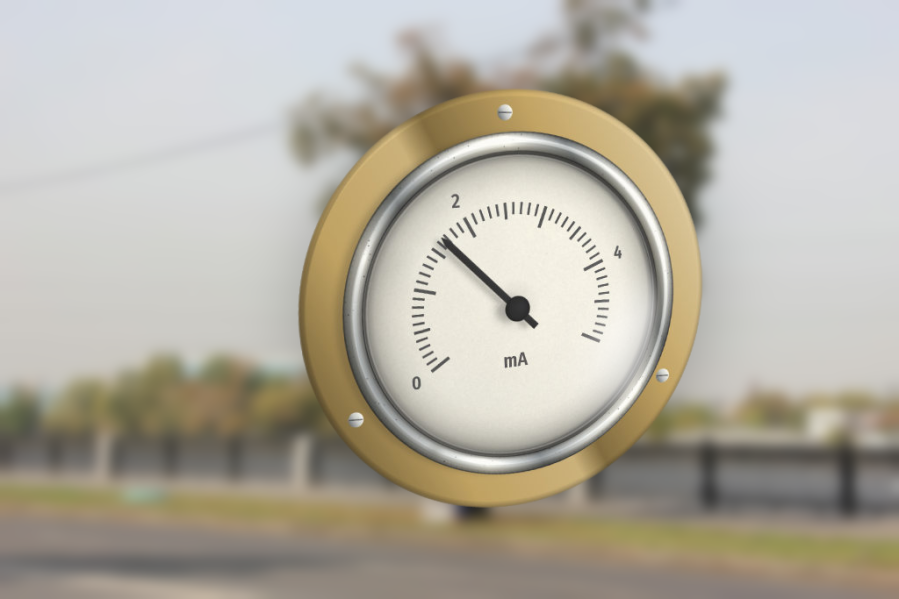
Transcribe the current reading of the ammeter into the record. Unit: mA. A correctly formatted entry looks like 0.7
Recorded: 1.65
